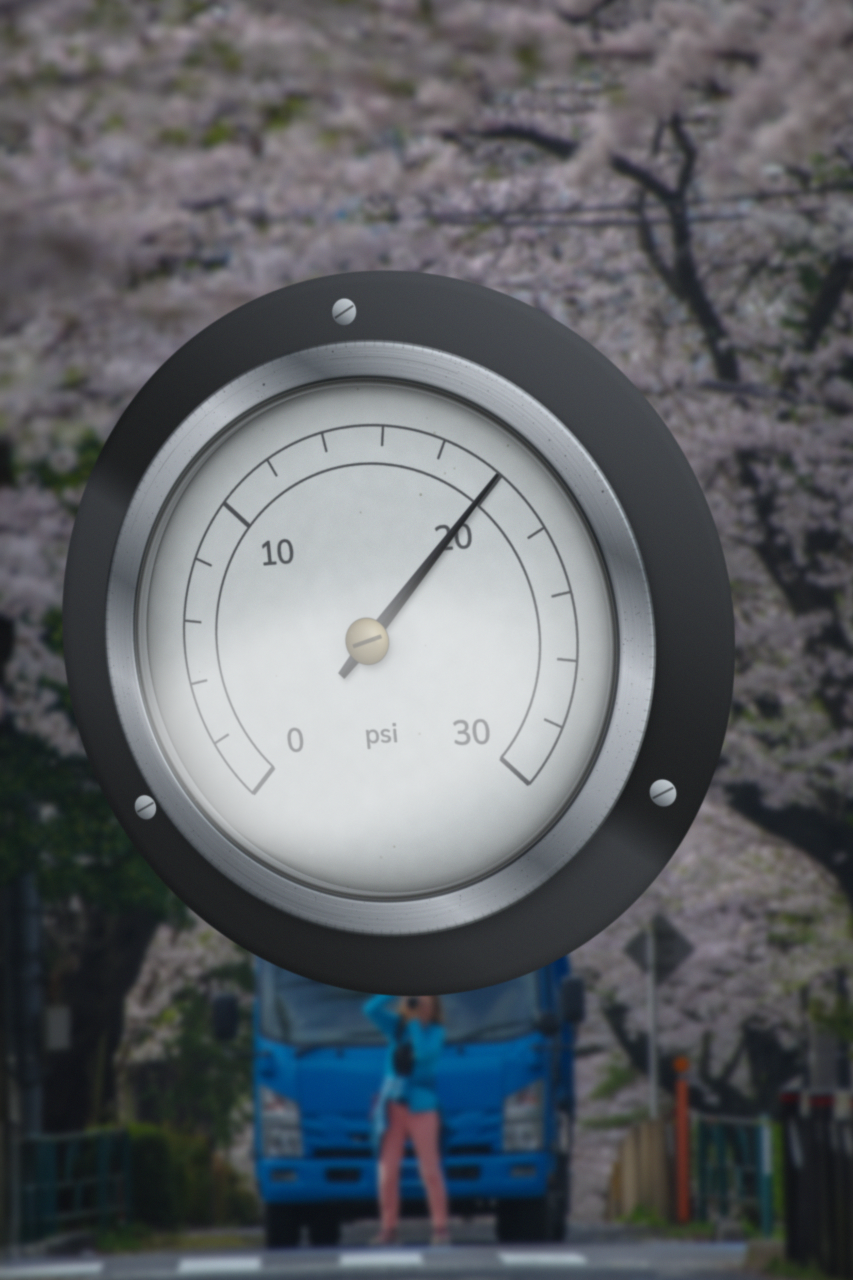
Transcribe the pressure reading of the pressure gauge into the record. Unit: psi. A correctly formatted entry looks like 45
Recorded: 20
